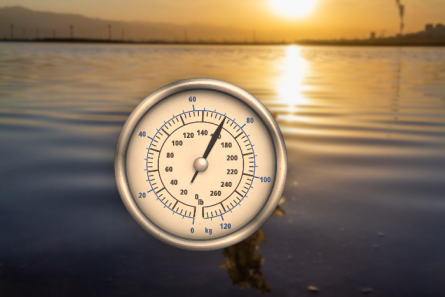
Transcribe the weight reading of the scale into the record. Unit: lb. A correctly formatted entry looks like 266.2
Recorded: 160
